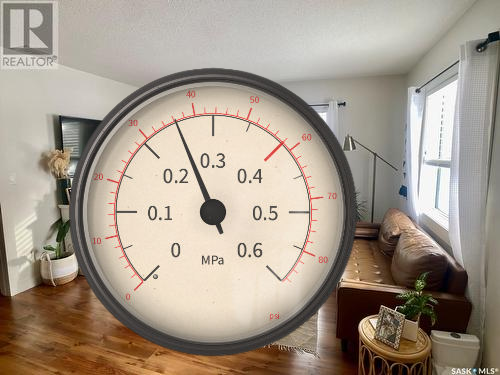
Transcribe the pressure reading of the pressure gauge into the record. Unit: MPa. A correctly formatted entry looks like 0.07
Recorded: 0.25
